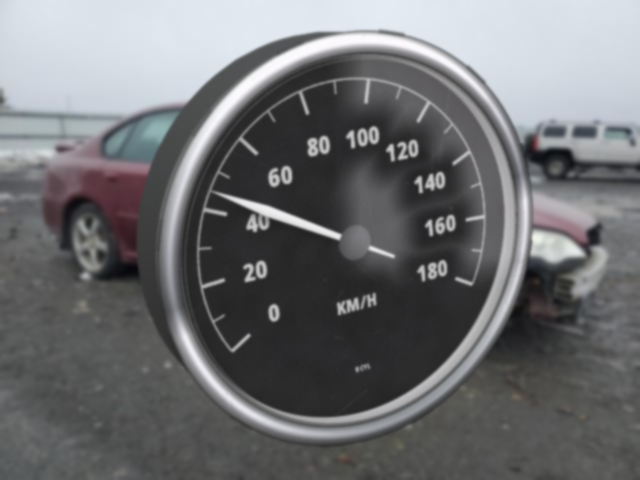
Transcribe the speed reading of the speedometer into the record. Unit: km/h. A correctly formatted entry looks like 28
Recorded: 45
